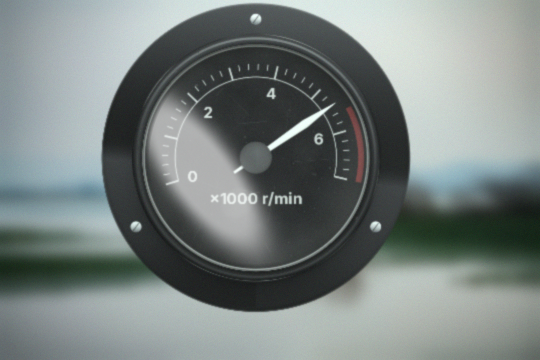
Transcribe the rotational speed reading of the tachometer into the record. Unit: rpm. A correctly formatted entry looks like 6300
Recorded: 5400
